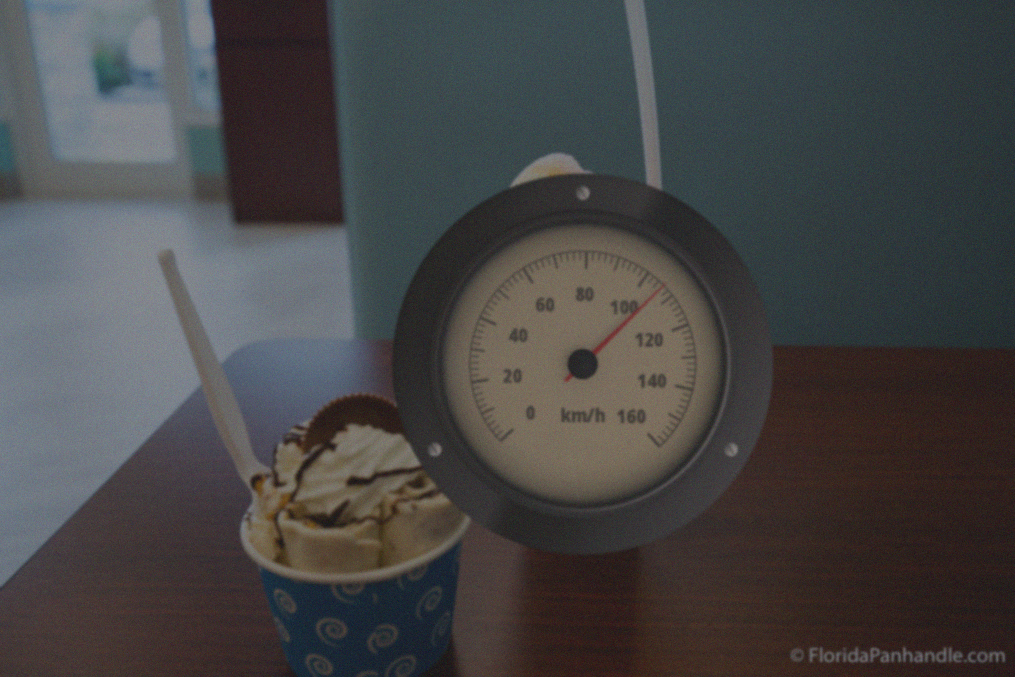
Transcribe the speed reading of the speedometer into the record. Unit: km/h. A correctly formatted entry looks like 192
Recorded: 106
